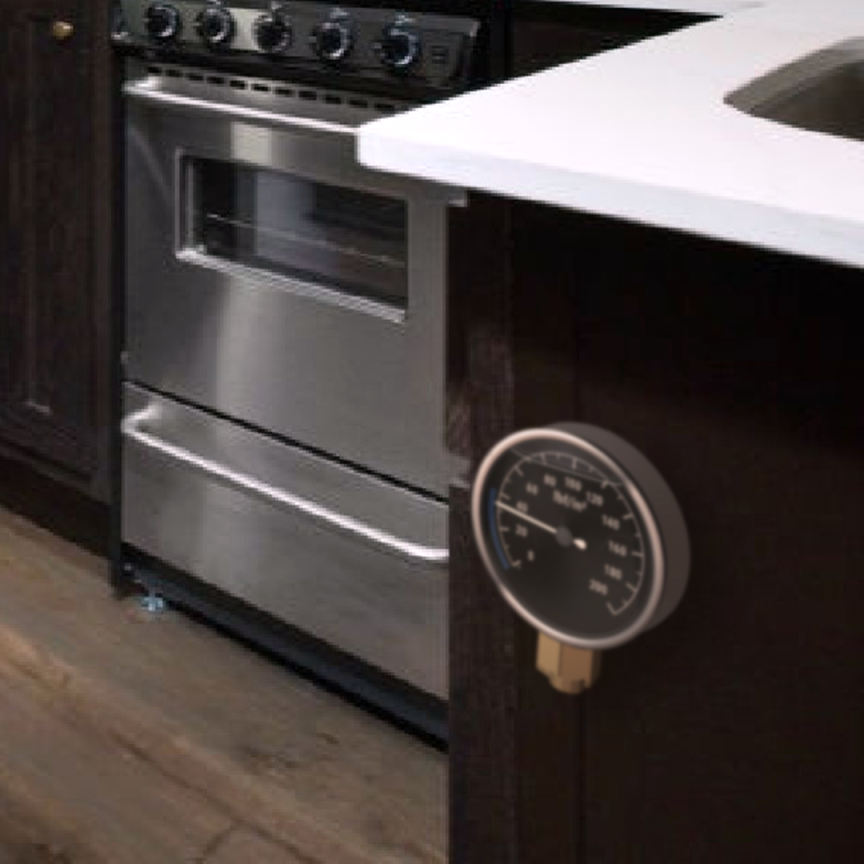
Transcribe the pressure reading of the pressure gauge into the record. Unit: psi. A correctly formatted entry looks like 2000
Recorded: 35
